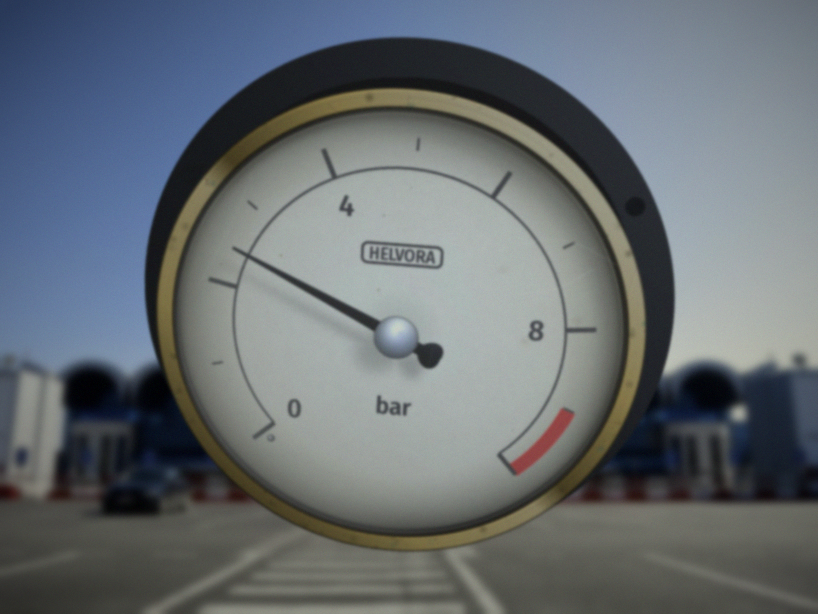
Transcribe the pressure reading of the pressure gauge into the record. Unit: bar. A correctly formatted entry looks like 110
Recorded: 2.5
